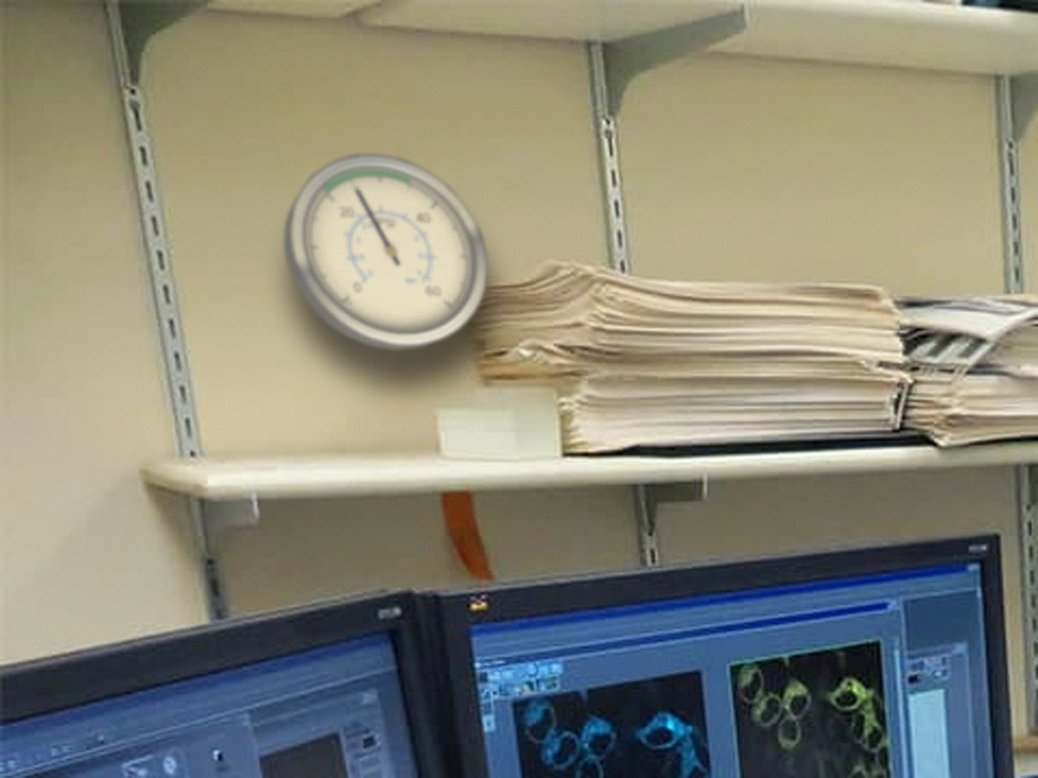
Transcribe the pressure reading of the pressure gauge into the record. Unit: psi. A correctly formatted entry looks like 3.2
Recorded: 25
